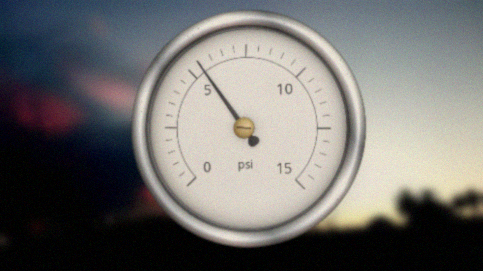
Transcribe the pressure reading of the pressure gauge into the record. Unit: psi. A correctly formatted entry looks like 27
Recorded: 5.5
